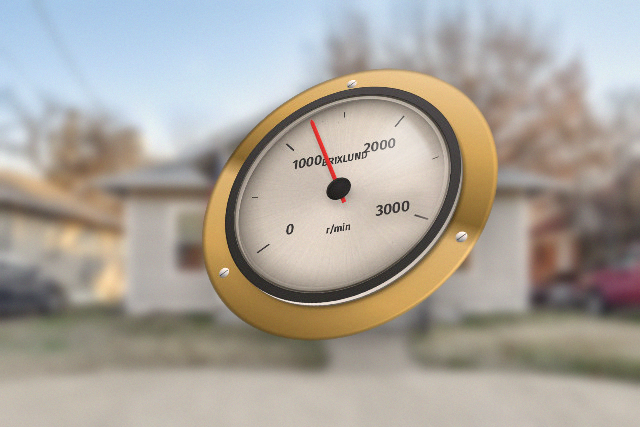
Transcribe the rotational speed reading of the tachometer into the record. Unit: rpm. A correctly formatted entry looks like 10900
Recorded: 1250
